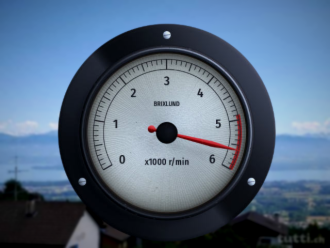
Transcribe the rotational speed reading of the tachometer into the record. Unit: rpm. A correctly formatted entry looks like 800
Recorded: 5600
